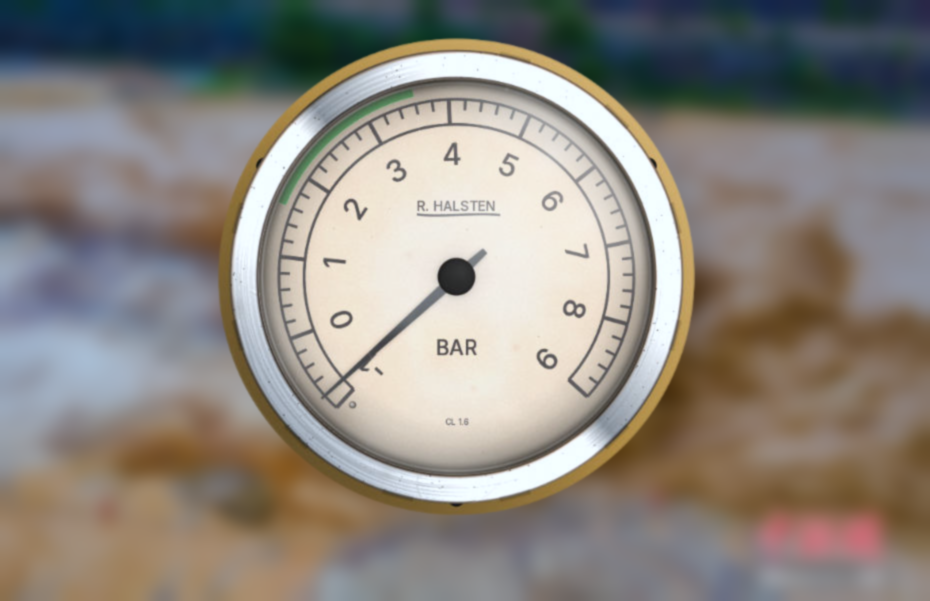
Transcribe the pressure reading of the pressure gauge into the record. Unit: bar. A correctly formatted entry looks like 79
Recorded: -0.8
